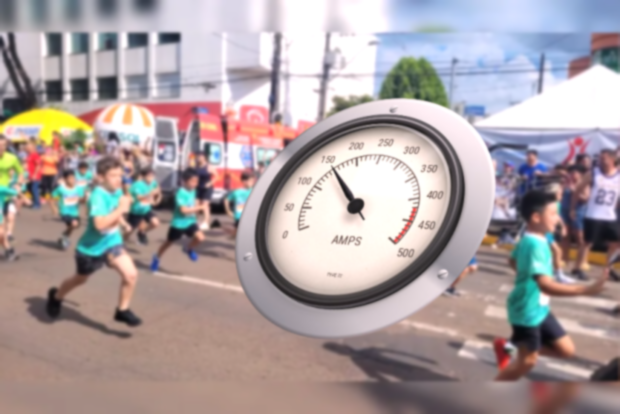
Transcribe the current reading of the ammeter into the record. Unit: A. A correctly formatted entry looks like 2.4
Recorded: 150
